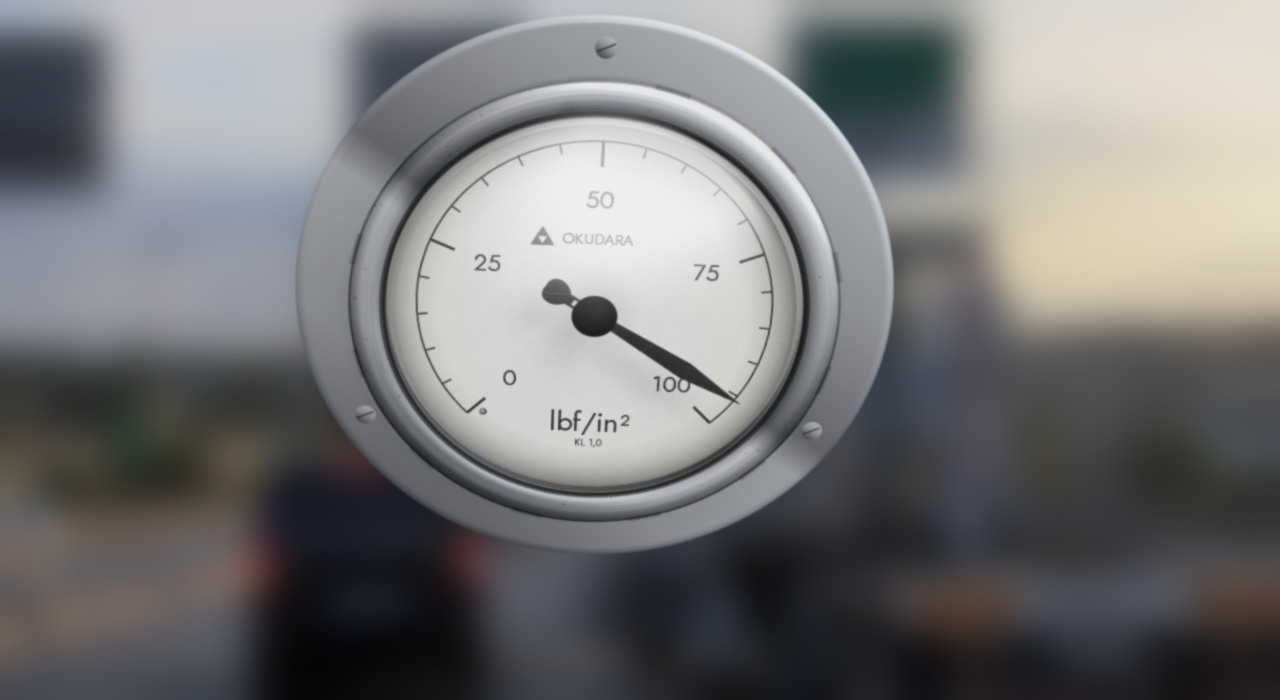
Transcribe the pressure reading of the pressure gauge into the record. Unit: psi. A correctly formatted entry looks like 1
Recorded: 95
